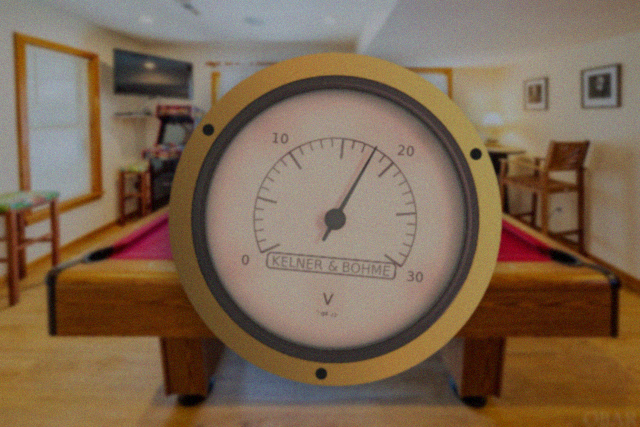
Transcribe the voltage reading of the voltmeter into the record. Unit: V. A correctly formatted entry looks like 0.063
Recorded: 18
